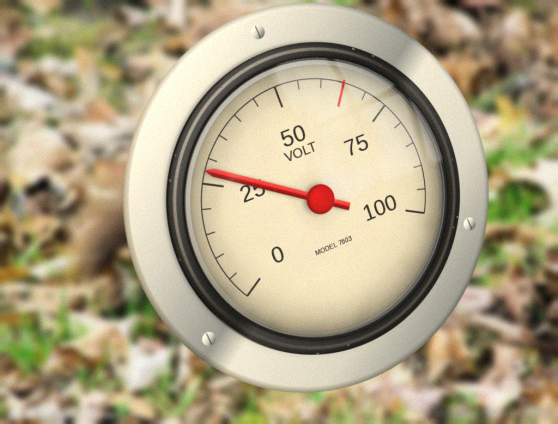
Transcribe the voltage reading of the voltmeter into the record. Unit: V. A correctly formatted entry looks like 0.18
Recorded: 27.5
